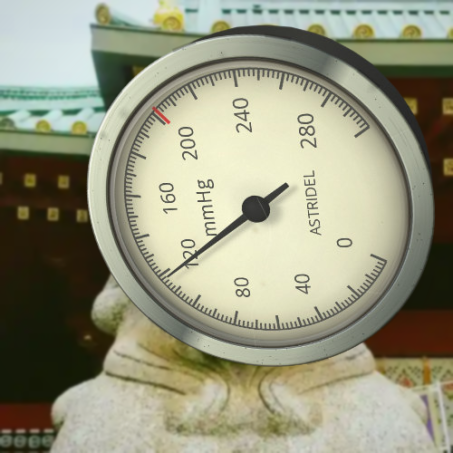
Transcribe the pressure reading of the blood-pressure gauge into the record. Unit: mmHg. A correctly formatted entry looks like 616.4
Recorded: 118
